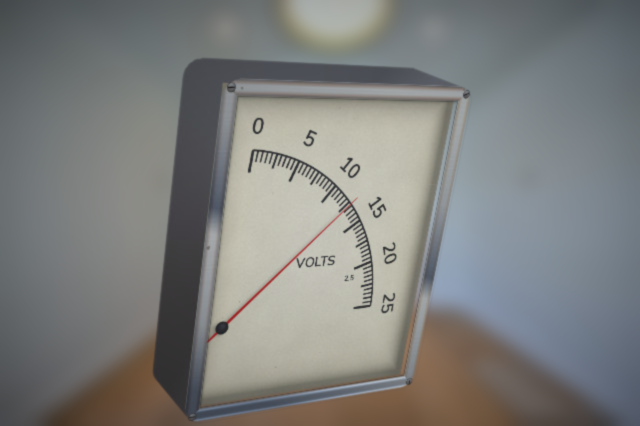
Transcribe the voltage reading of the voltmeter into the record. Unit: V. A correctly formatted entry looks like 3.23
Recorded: 12.5
